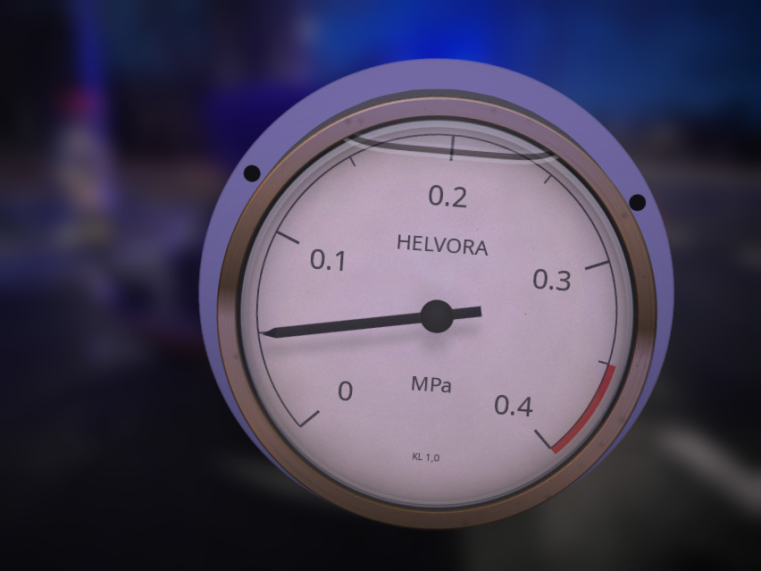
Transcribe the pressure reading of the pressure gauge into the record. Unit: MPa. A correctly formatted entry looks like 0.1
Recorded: 0.05
